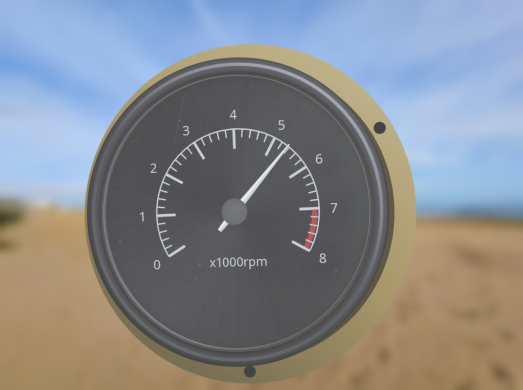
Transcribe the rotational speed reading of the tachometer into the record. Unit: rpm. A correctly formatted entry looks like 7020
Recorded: 5400
